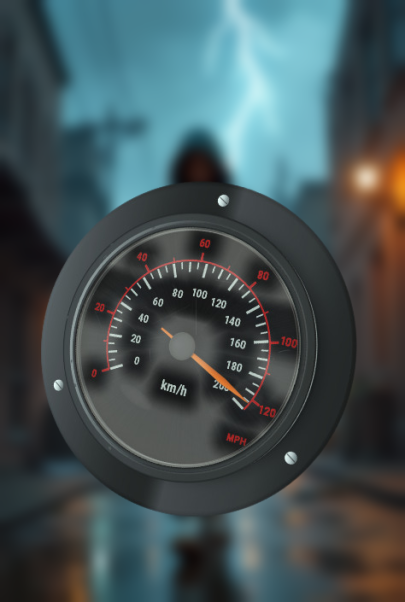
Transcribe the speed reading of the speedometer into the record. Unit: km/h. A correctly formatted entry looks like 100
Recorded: 195
